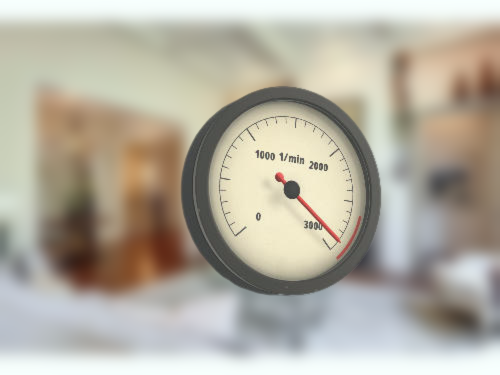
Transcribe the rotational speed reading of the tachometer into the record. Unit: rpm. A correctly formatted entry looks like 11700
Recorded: 2900
